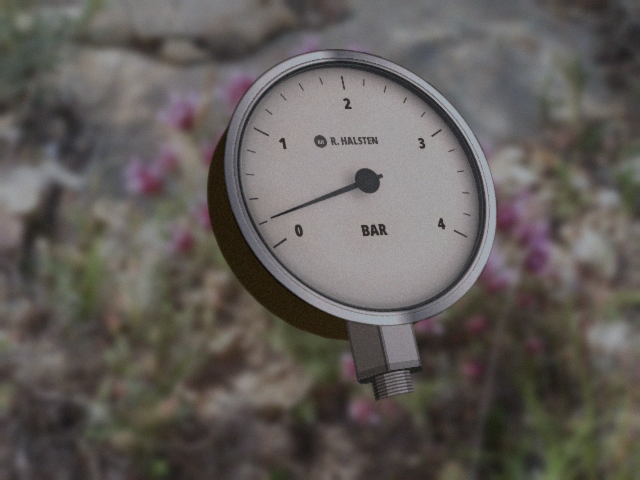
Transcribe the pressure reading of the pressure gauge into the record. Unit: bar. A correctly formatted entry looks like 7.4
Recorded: 0.2
